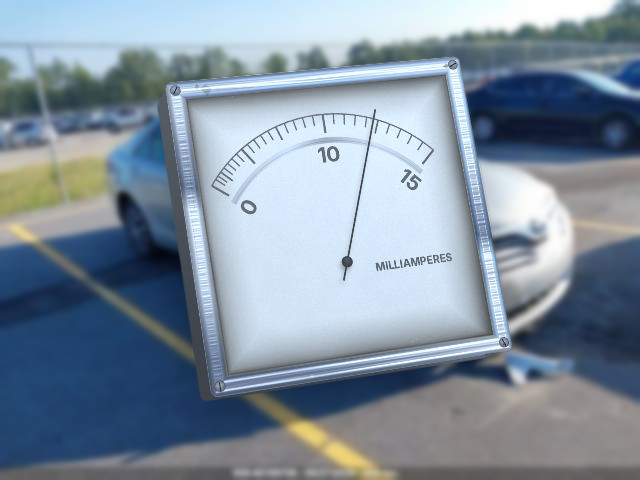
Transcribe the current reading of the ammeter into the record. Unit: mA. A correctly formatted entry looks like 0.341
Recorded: 12.25
